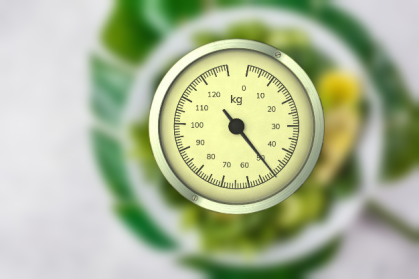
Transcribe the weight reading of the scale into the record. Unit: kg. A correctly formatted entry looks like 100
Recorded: 50
